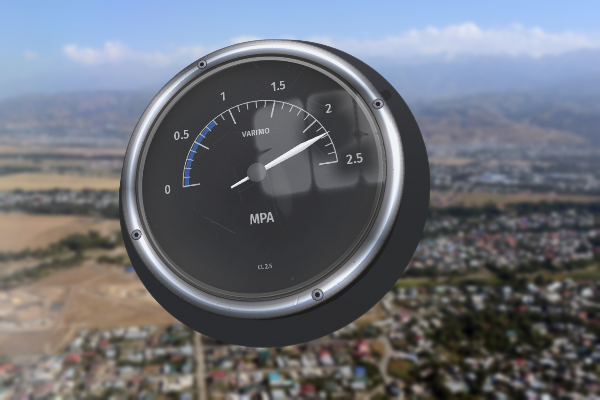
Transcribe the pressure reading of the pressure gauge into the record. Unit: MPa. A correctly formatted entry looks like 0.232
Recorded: 2.2
